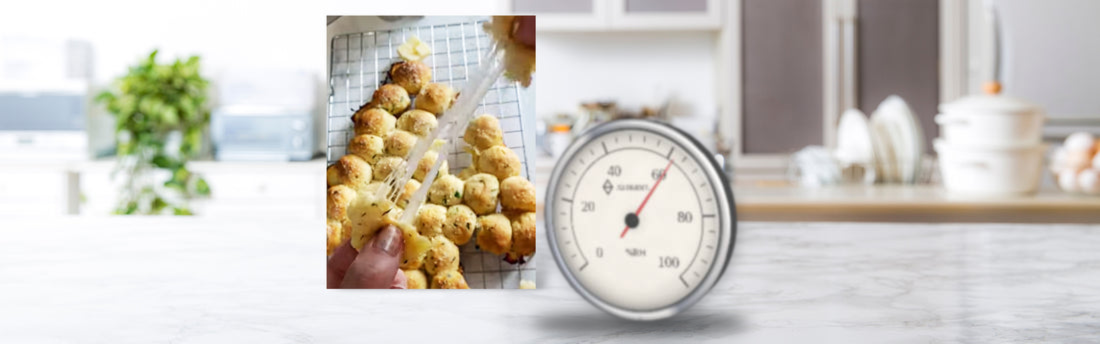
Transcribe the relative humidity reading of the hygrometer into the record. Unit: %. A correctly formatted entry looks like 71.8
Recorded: 62
